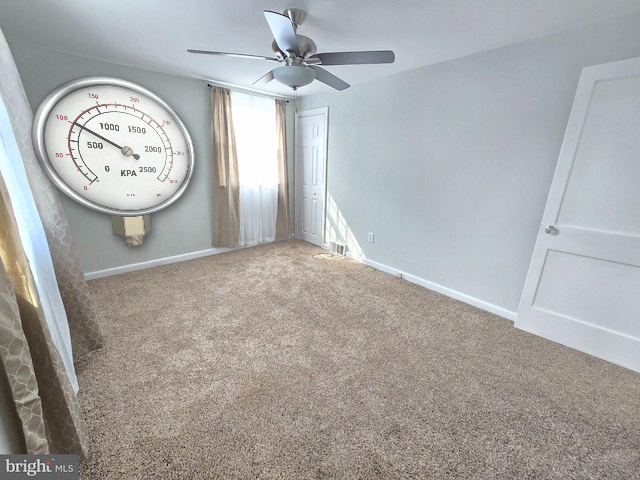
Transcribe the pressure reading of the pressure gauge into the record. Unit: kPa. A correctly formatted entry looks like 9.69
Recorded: 700
